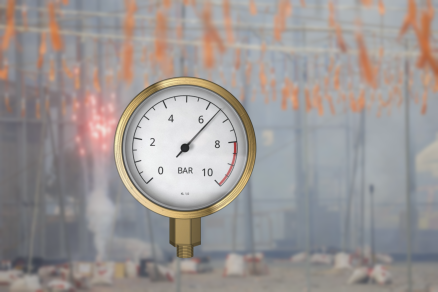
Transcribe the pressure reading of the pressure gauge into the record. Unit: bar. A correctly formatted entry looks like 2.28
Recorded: 6.5
